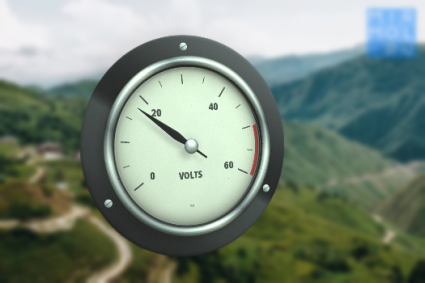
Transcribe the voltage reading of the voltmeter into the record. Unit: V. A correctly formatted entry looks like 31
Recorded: 17.5
